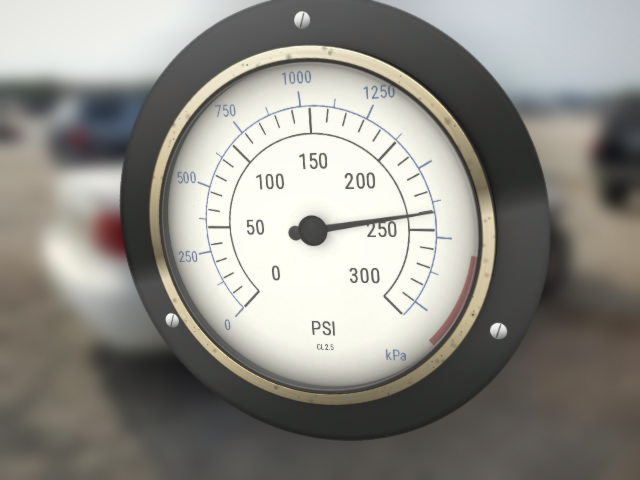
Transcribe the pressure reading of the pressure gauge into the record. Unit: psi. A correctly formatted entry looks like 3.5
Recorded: 240
